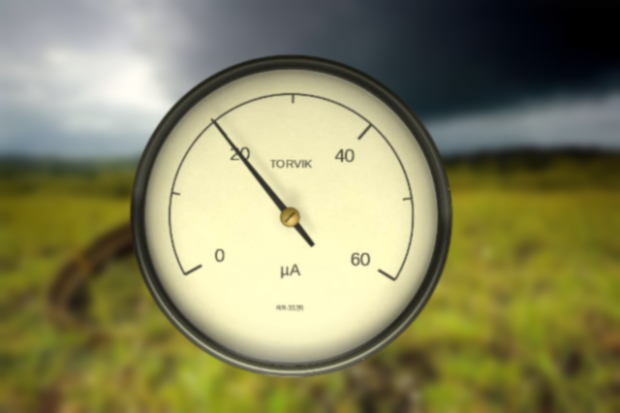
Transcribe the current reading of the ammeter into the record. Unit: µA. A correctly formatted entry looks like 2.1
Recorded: 20
